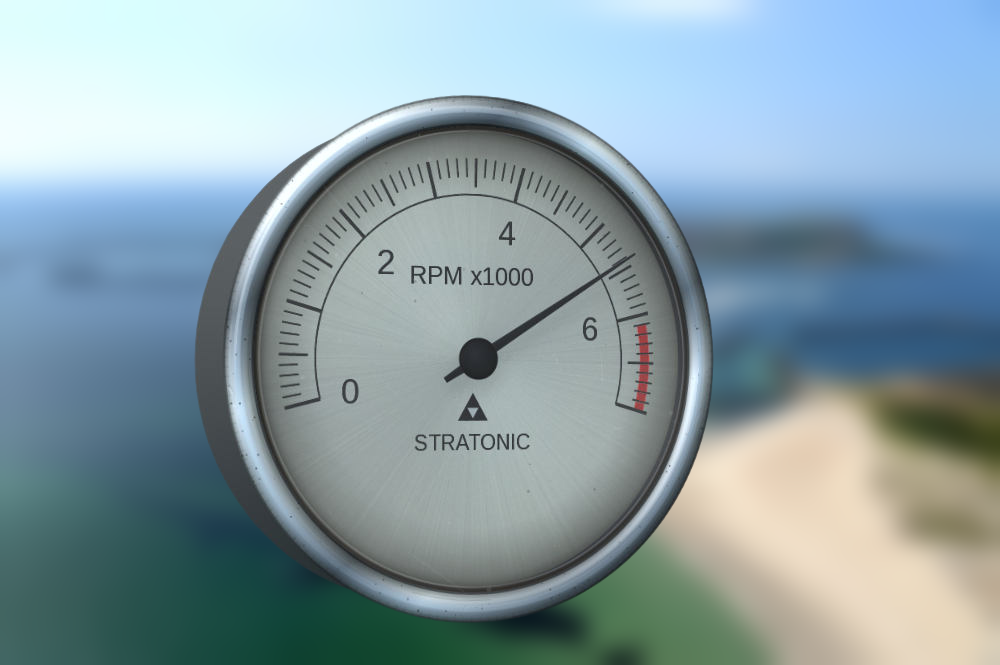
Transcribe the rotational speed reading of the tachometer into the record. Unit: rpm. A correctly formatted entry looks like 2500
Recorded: 5400
